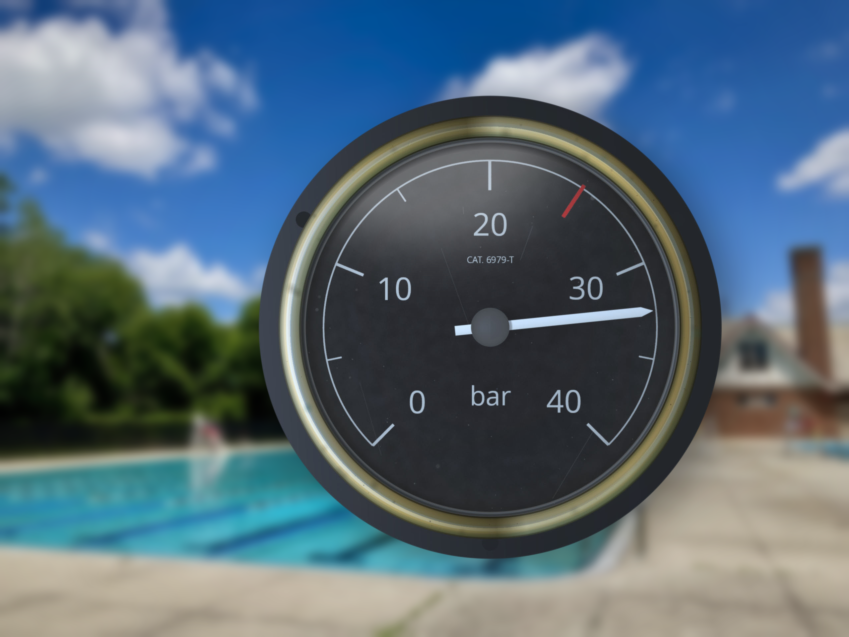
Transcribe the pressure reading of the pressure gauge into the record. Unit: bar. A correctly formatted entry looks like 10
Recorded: 32.5
